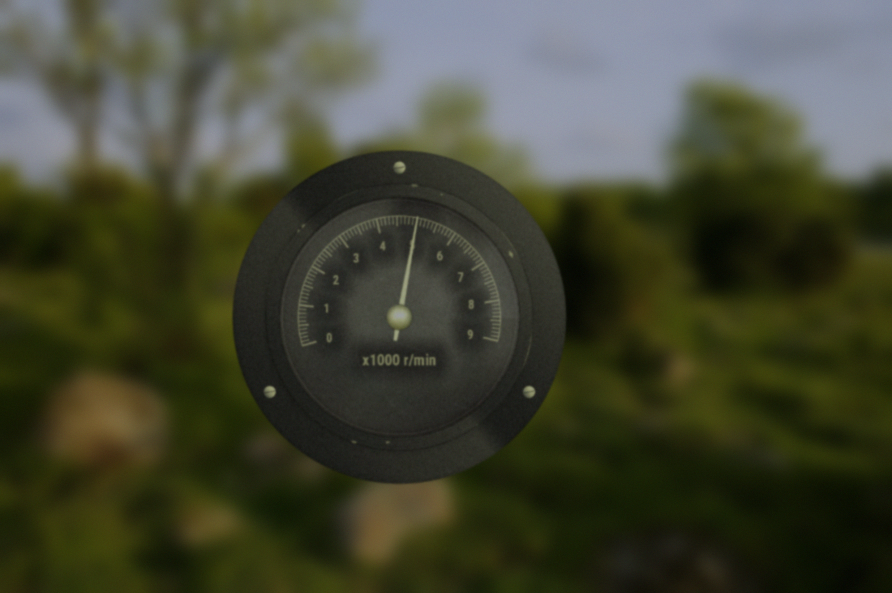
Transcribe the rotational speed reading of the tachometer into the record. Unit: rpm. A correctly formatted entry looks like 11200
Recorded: 5000
